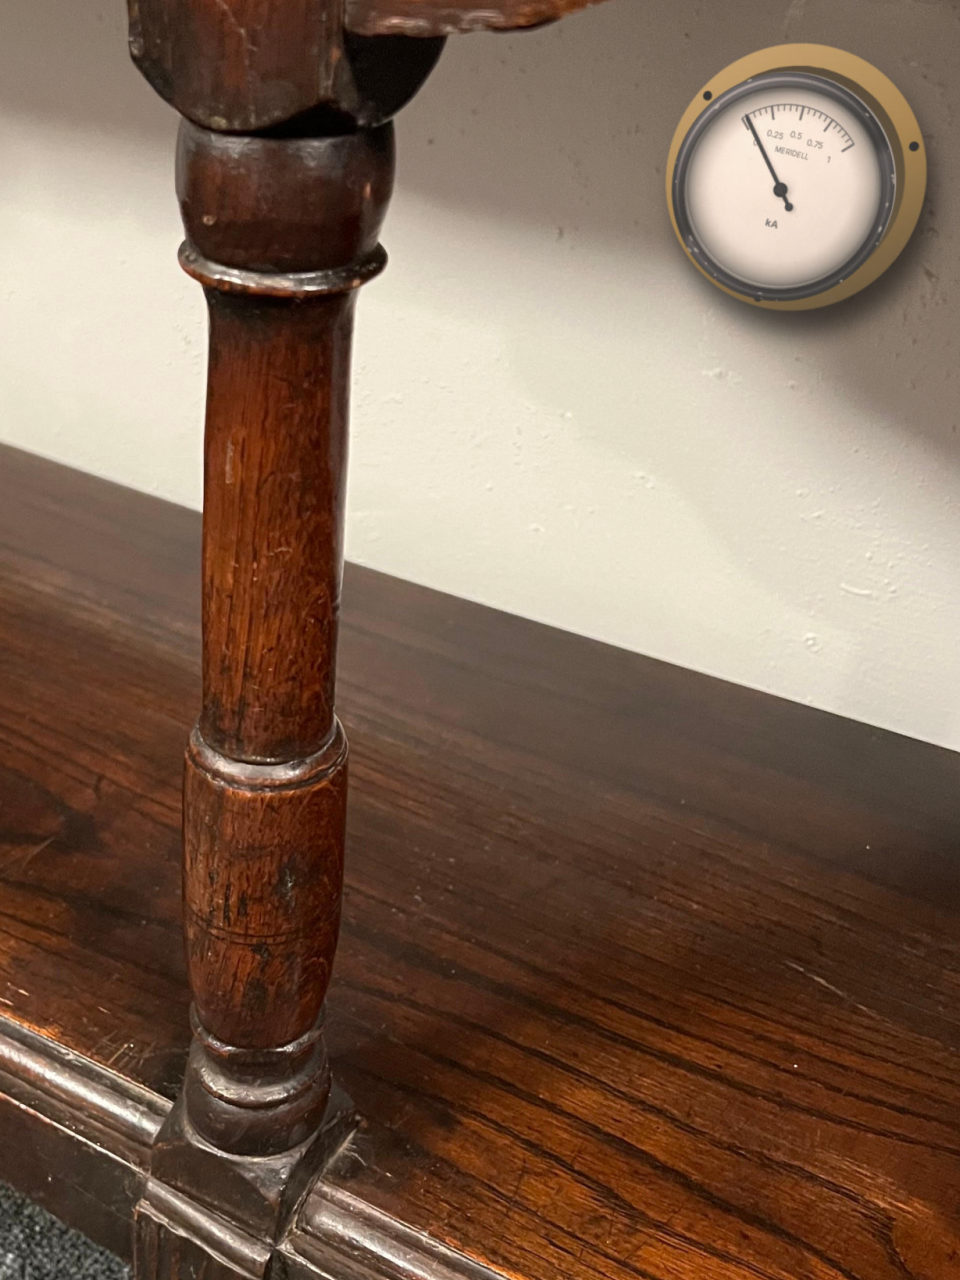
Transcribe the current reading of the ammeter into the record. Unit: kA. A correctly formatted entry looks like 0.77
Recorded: 0.05
